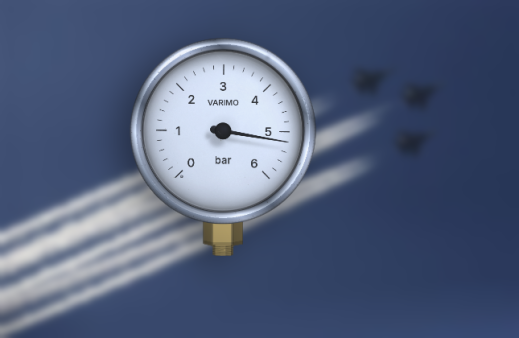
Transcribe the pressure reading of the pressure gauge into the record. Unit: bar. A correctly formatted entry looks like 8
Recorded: 5.2
